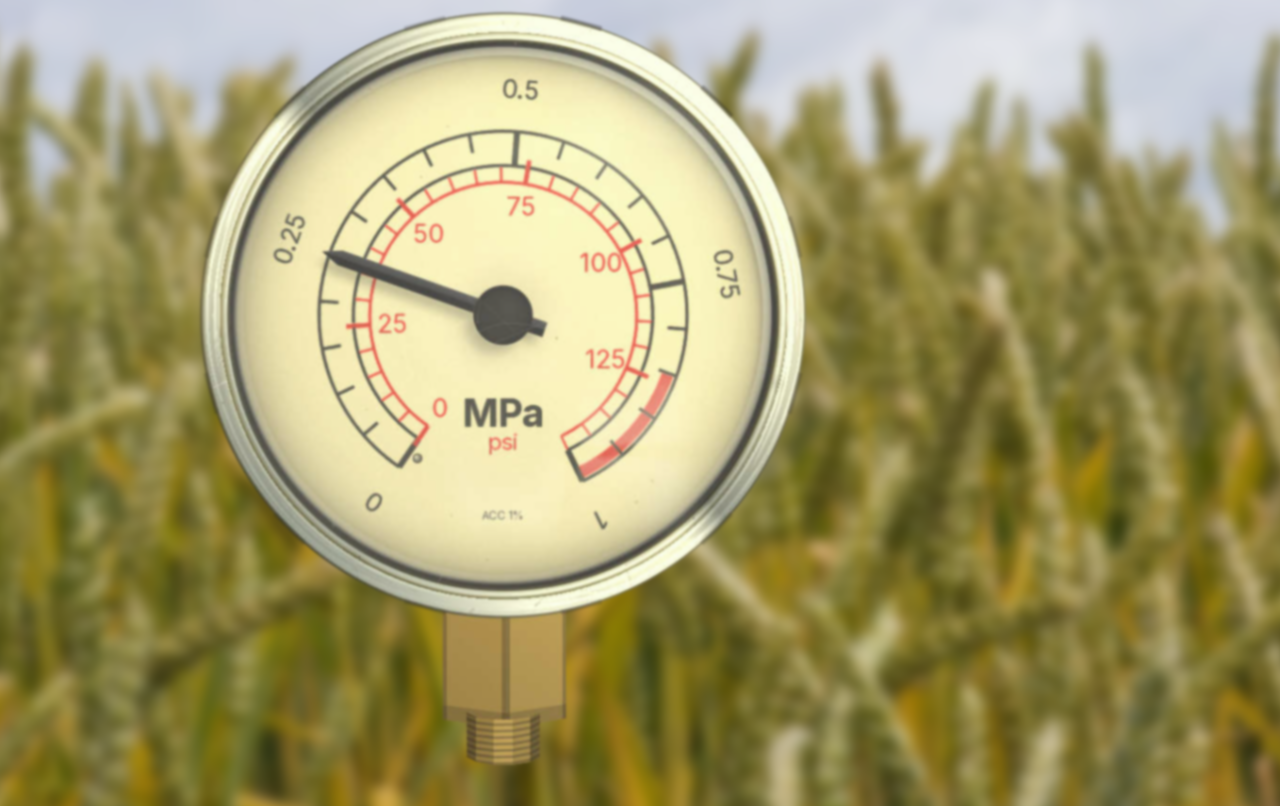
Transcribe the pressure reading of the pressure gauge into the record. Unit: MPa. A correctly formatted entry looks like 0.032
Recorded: 0.25
